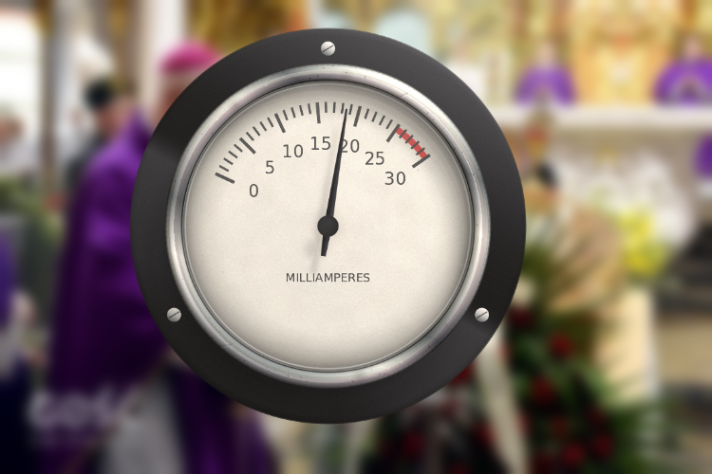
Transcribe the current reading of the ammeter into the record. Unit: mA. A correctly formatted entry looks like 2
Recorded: 18.5
